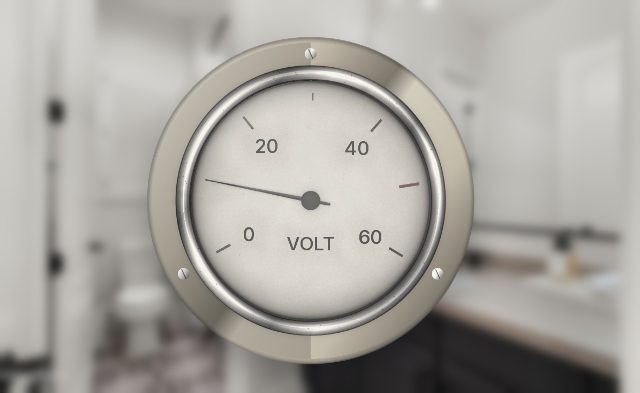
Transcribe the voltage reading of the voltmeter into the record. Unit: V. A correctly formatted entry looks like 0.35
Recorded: 10
